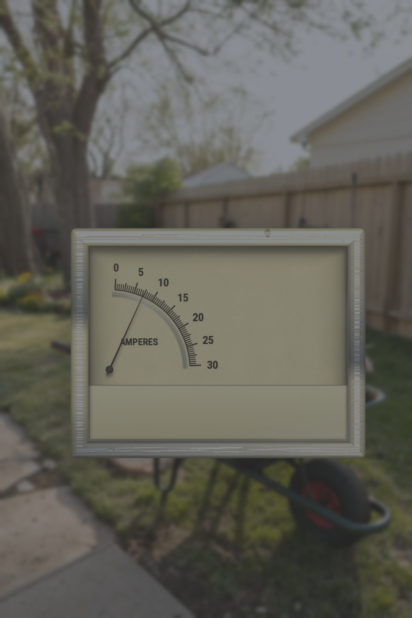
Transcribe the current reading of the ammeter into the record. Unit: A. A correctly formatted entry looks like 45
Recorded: 7.5
